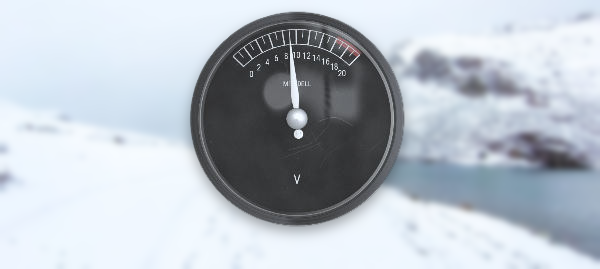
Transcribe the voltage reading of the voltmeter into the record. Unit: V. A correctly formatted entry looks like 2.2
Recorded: 9
